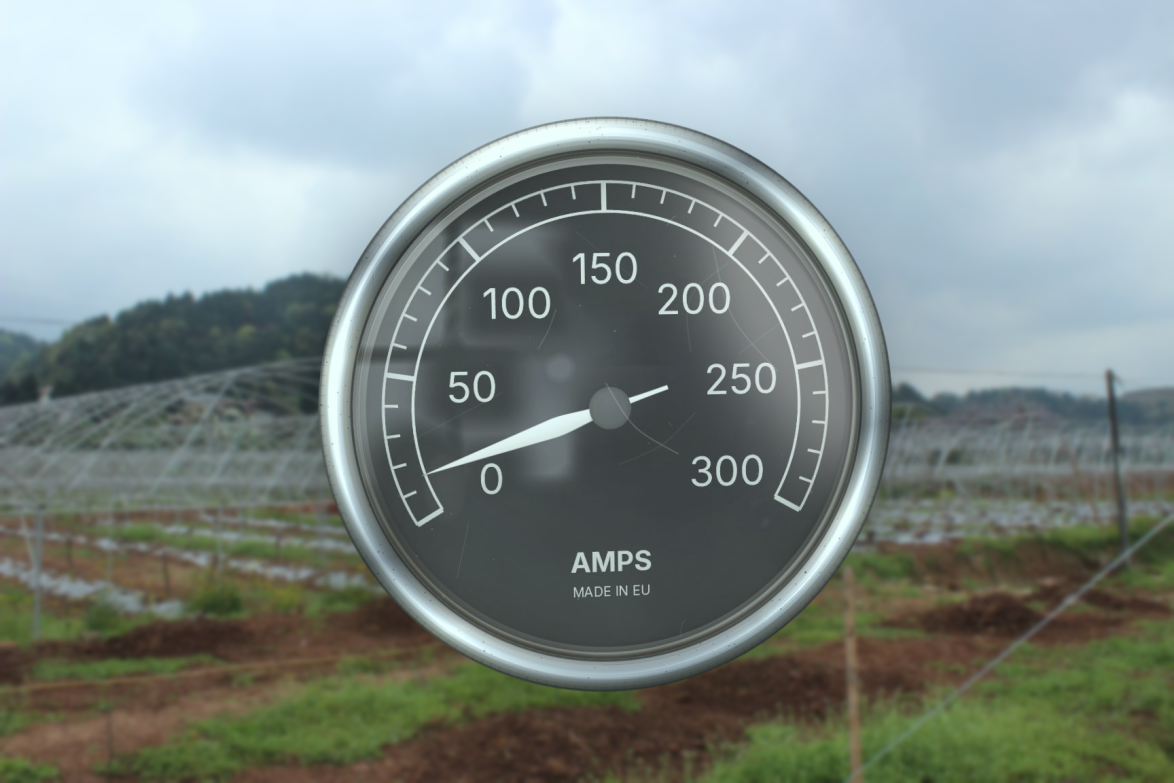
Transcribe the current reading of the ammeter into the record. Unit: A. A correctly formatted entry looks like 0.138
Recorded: 15
